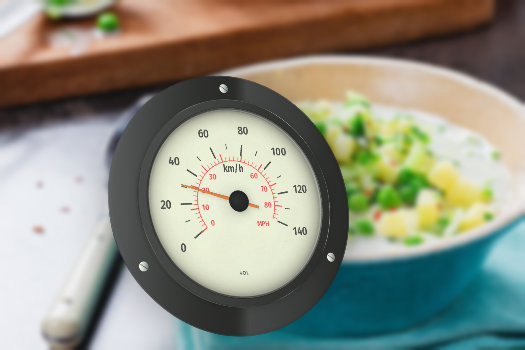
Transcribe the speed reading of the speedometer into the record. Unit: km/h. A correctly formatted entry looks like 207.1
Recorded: 30
